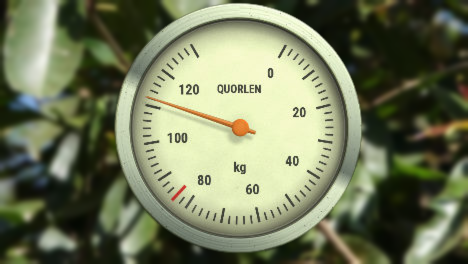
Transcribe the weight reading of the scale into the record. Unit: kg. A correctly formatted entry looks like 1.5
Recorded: 112
